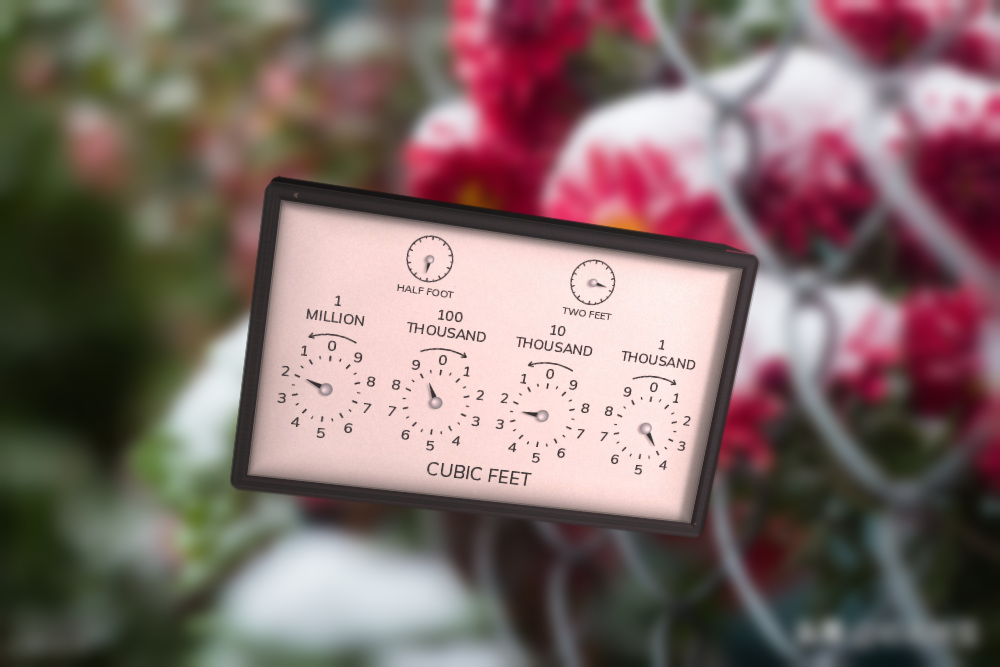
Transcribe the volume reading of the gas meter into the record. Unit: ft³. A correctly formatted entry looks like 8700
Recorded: 192400
